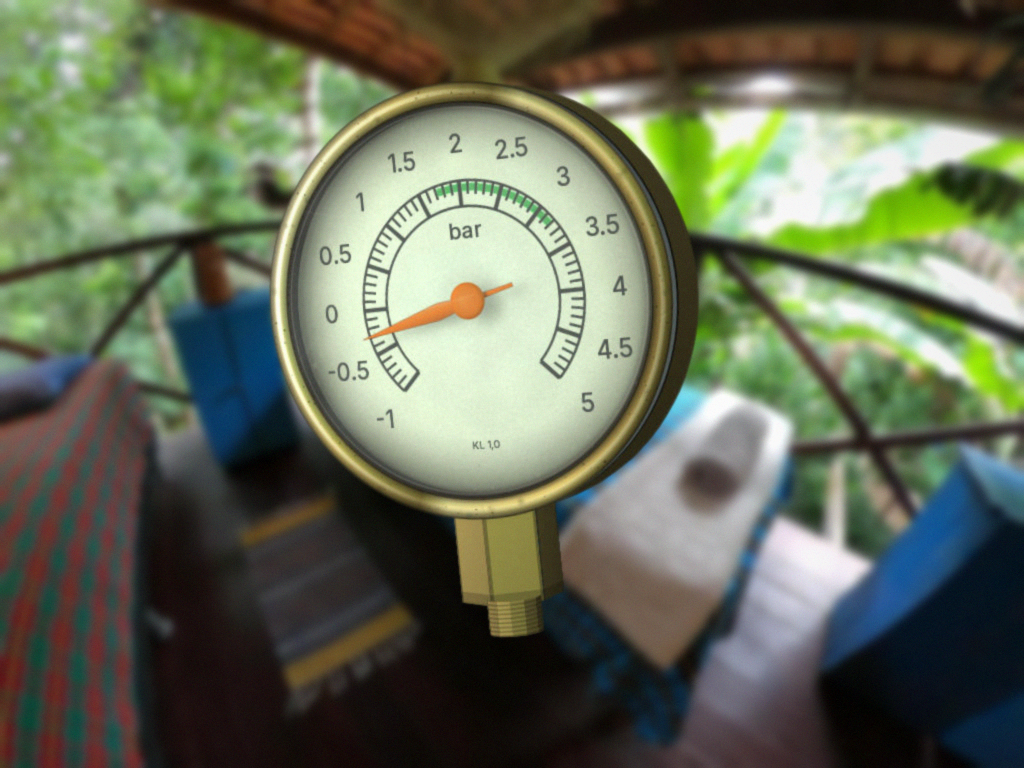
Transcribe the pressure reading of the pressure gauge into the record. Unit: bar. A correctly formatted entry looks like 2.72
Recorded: -0.3
